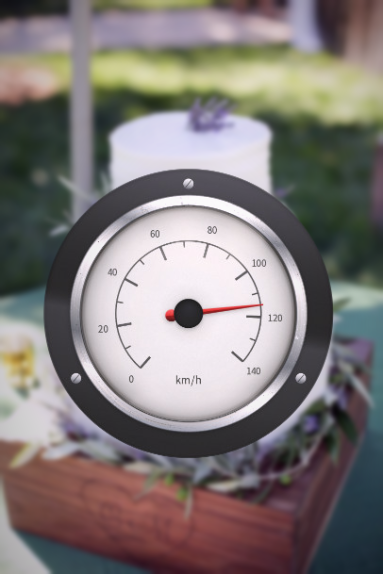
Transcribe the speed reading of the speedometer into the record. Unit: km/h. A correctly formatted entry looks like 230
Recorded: 115
